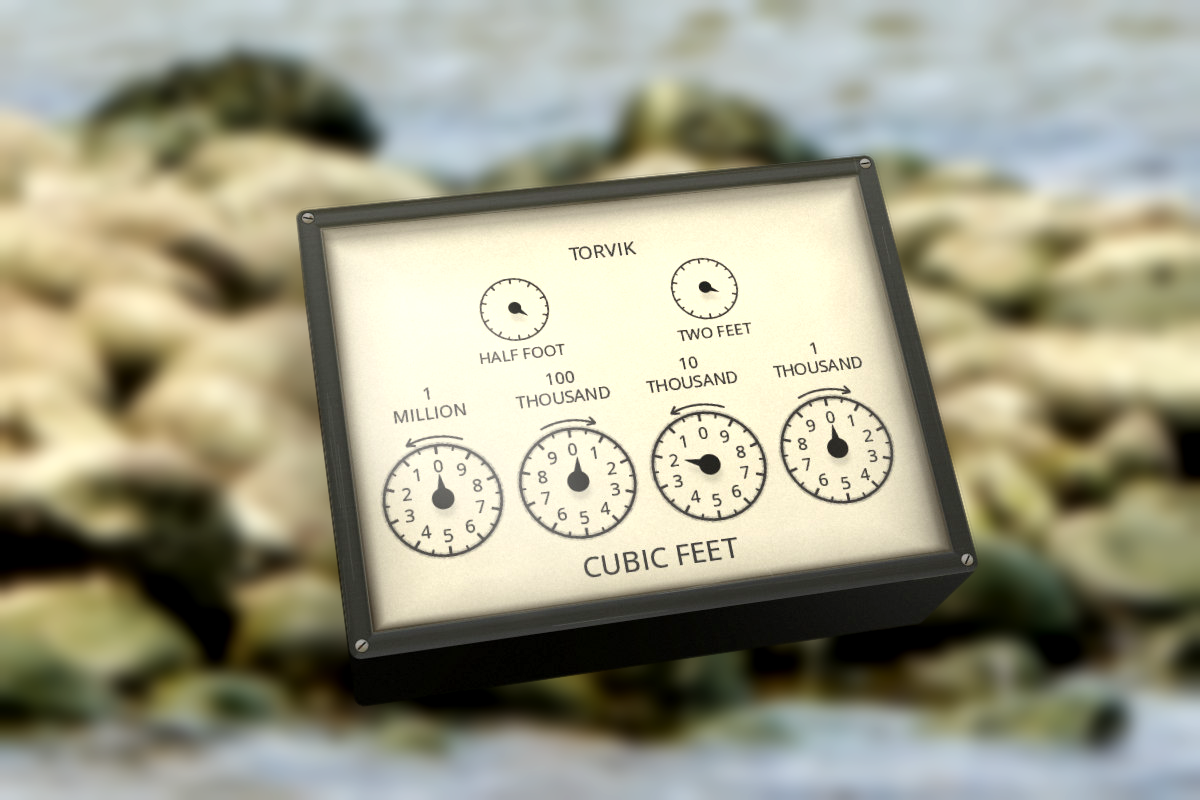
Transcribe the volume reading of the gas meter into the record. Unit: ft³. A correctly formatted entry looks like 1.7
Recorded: 2000
